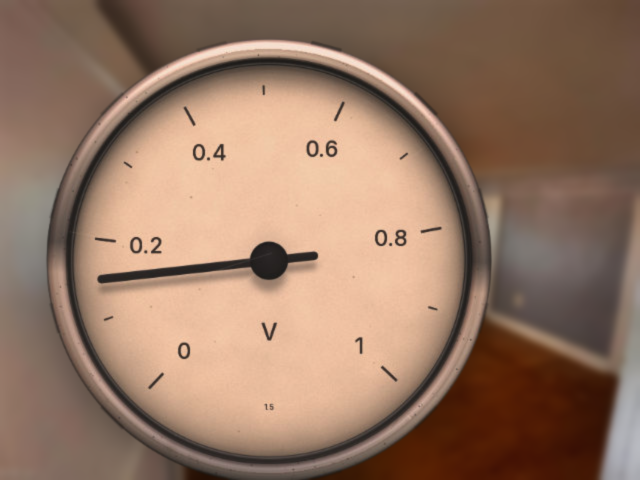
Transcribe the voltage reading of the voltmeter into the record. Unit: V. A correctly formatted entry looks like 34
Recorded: 0.15
